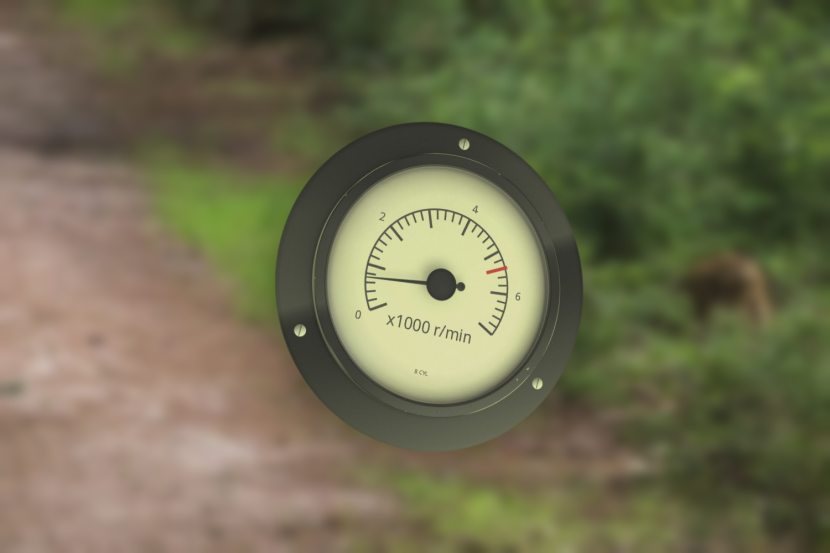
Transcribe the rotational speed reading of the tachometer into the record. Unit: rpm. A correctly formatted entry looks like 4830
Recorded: 700
